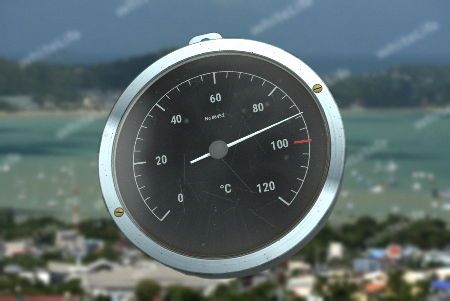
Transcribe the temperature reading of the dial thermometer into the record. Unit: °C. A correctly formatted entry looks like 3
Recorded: 92
